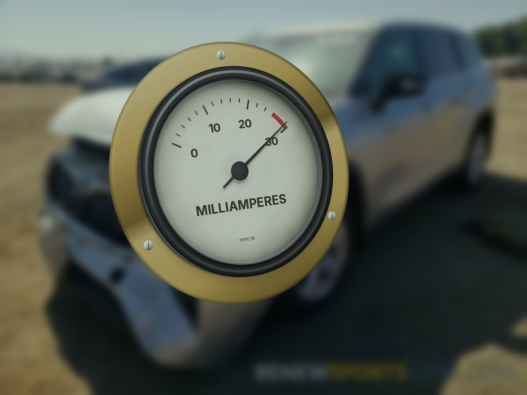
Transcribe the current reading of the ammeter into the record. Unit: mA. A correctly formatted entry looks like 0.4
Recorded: 29
